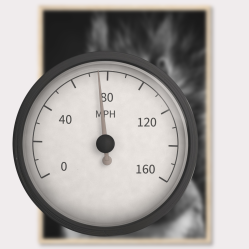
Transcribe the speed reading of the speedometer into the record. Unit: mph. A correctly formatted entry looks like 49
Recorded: 75
